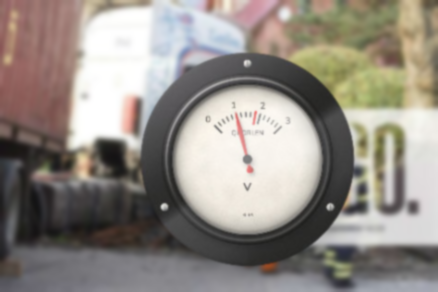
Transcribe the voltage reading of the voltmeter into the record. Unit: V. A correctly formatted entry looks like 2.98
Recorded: 1
